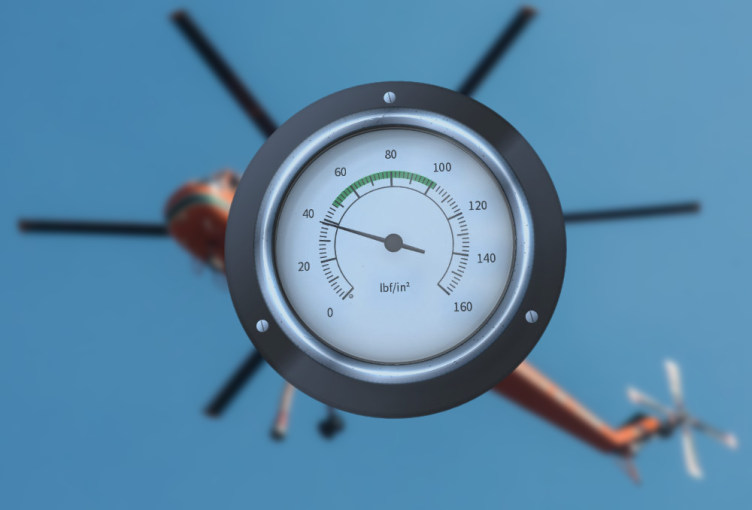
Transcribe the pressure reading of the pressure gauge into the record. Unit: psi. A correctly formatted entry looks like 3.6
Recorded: 38
